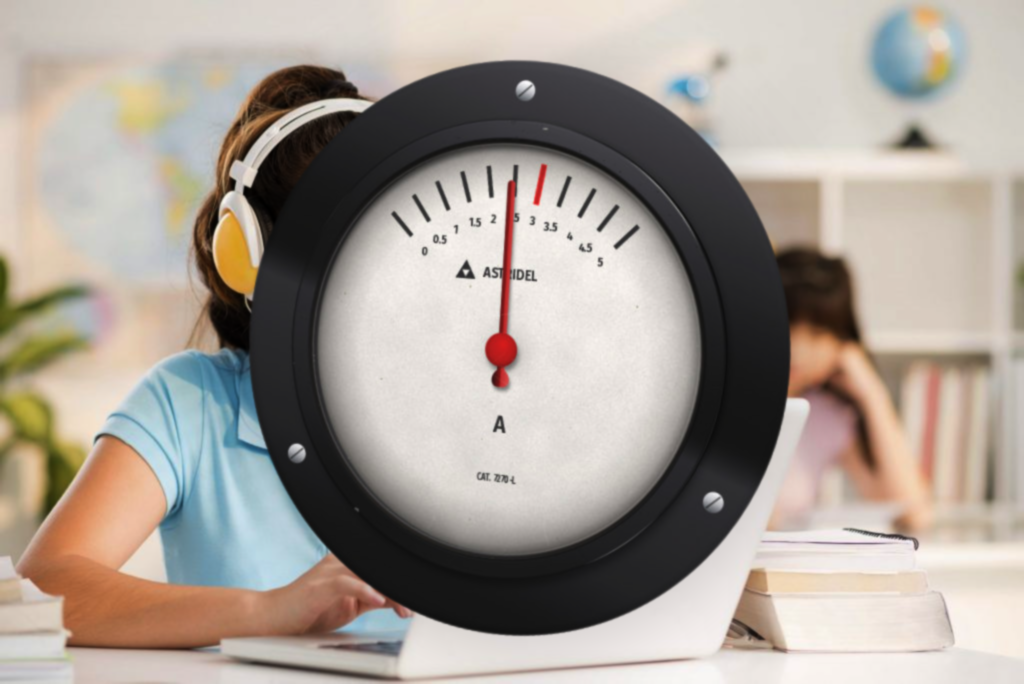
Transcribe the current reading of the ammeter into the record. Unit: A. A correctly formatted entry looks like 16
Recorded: 2.5
